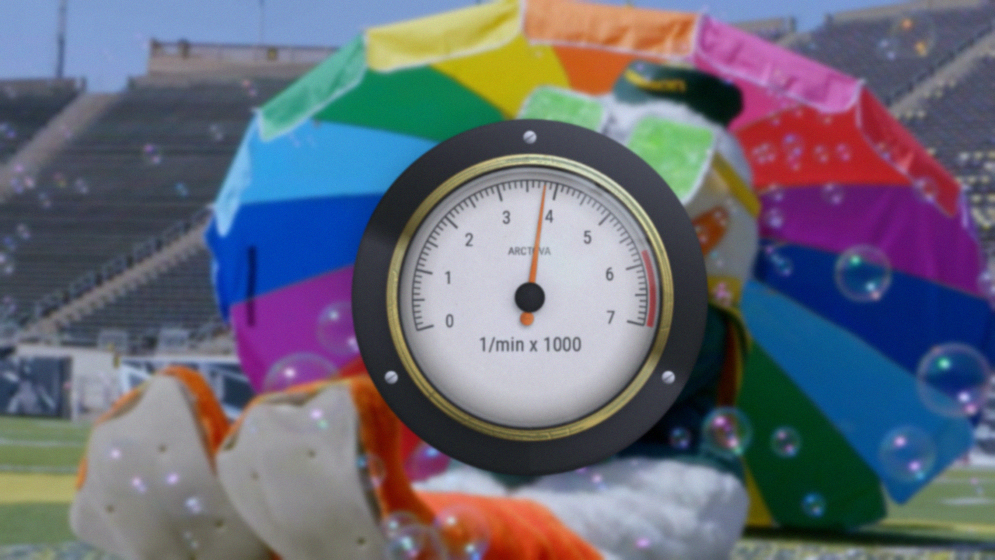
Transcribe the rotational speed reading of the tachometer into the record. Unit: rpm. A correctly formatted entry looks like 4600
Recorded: 3800
